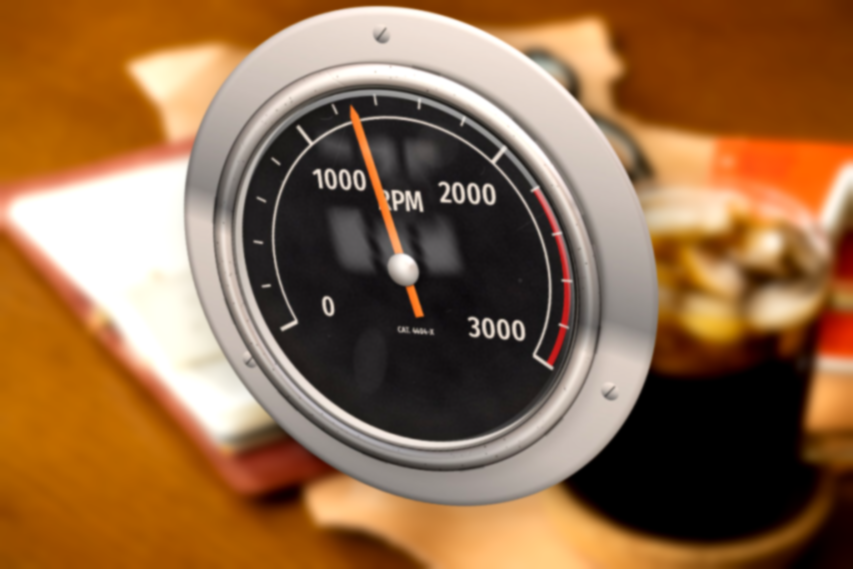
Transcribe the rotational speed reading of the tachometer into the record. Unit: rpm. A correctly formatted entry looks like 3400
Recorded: 1300
